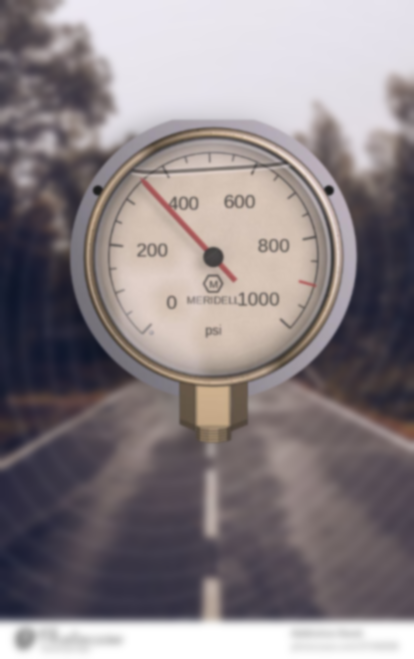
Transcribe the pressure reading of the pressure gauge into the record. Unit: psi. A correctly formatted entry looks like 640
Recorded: 350
